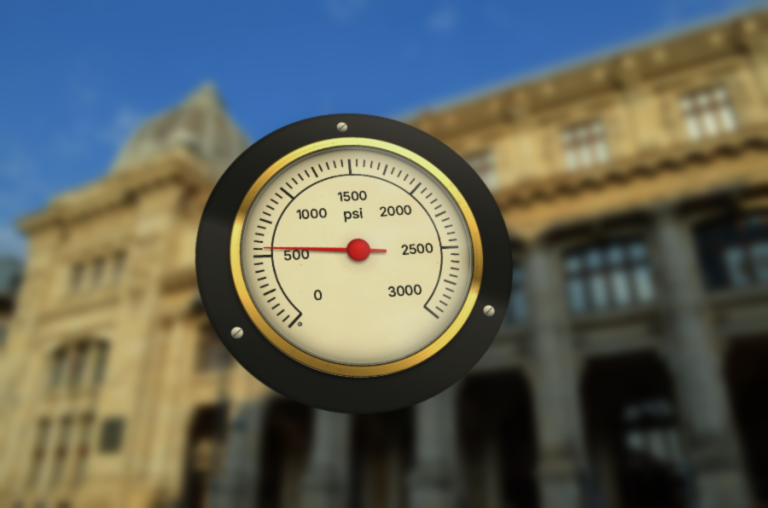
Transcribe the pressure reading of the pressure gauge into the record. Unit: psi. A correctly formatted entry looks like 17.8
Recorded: 550
